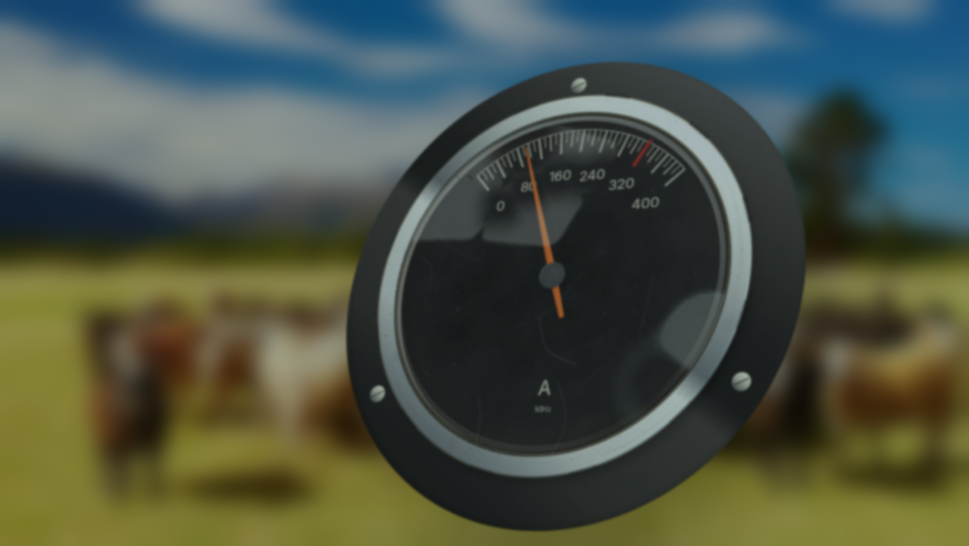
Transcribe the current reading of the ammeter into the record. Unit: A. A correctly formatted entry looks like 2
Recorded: 100
